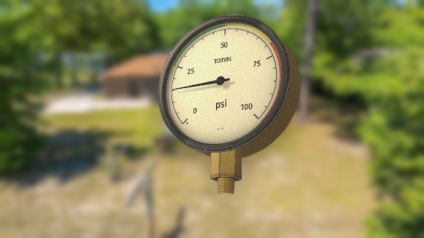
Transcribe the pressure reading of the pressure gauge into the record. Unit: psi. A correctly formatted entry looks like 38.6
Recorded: 15
